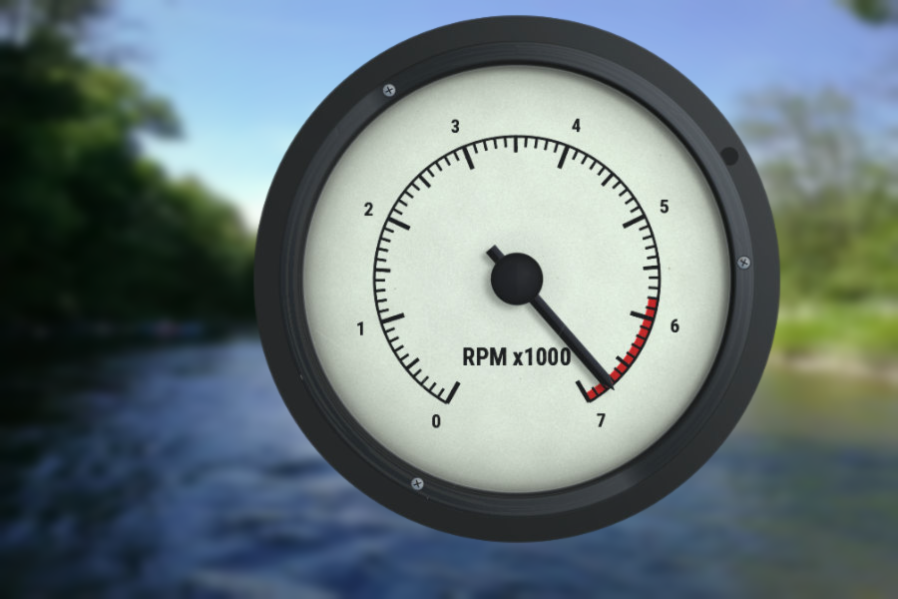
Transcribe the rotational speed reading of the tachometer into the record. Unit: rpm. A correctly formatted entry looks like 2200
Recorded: 6750
